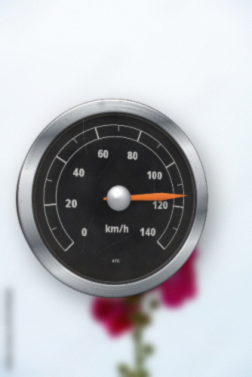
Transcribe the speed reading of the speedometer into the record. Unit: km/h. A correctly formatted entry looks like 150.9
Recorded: 115
